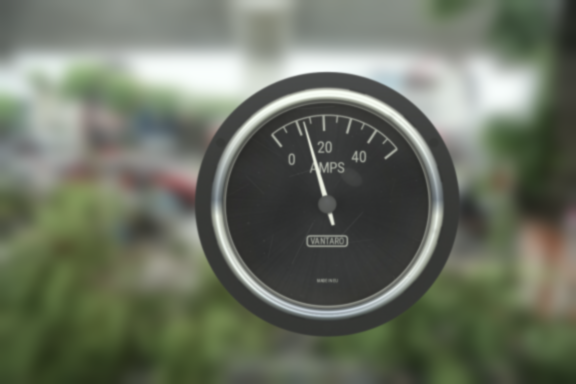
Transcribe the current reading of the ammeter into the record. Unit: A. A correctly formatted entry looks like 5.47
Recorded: 12.5
